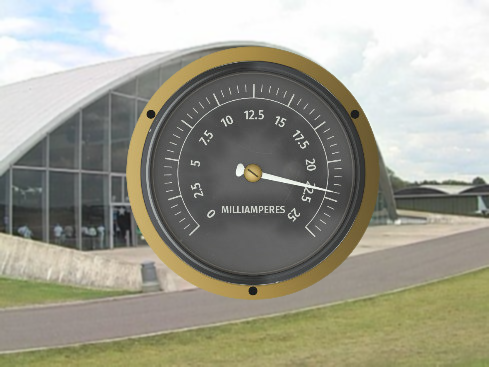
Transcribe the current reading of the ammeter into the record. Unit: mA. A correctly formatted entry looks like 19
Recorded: 22
